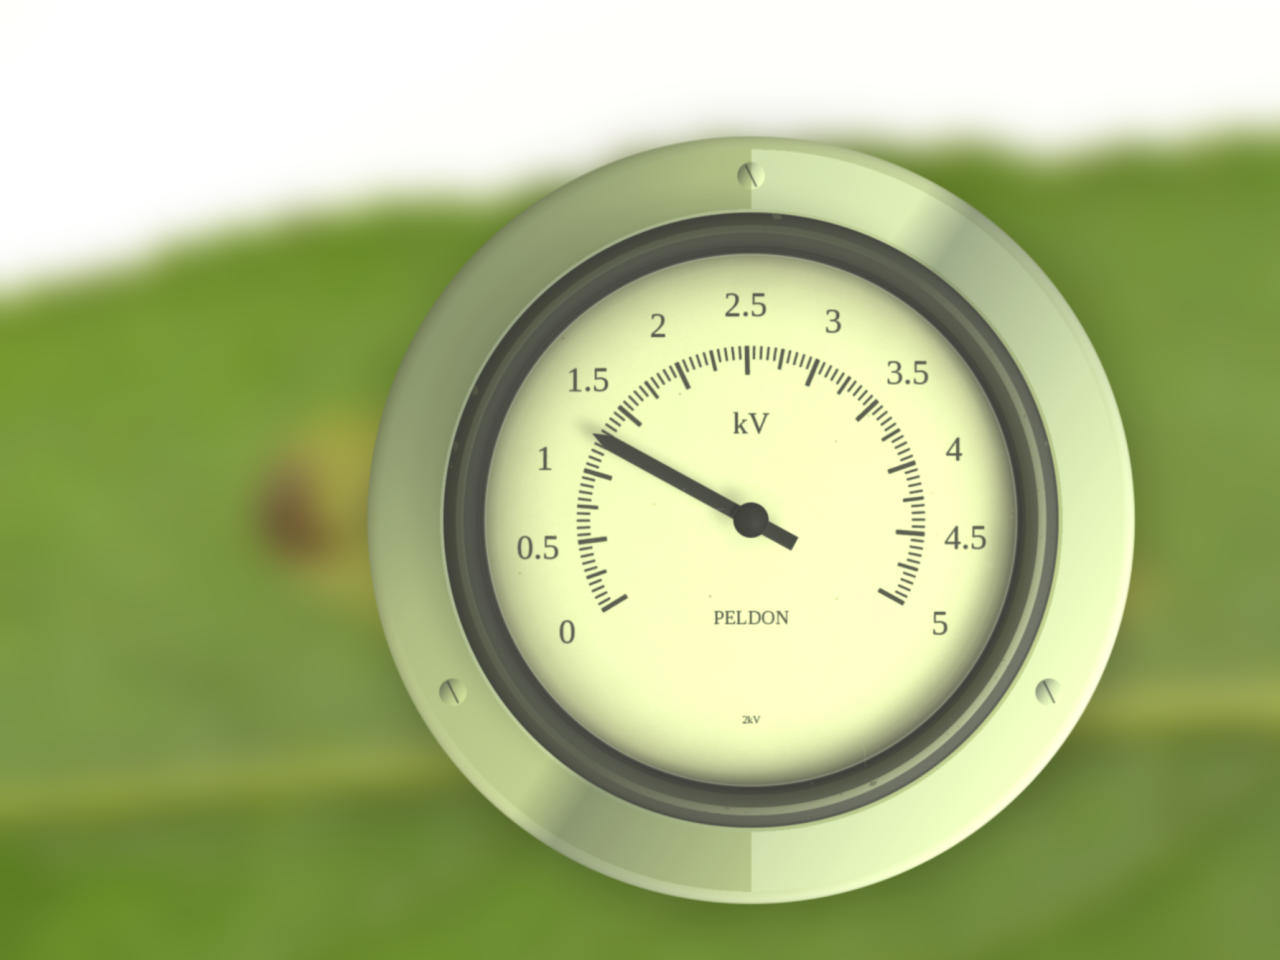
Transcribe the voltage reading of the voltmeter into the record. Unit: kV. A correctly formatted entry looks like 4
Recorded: 1.25
